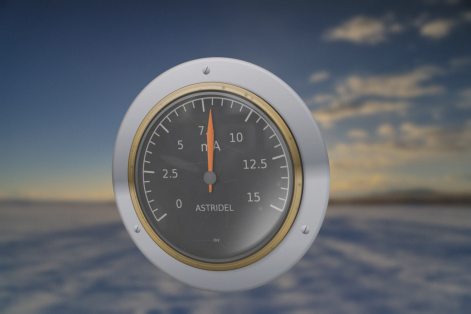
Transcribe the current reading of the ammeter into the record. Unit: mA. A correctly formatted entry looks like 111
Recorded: 8
